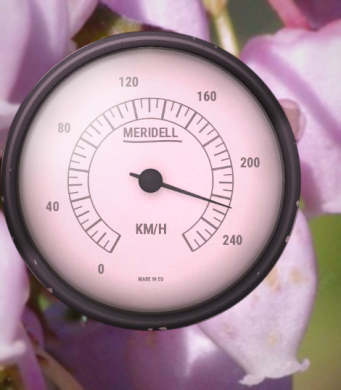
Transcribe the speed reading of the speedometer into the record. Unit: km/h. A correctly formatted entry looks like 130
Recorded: 225
